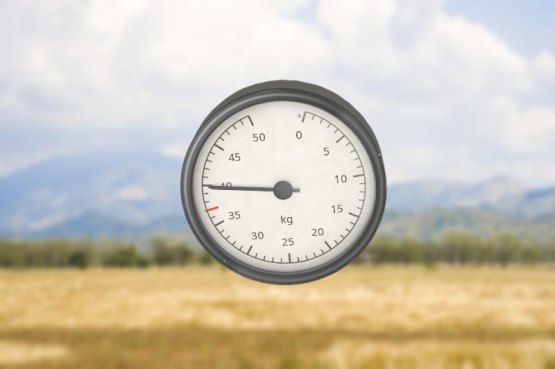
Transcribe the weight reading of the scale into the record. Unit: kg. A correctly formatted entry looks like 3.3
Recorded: 40
